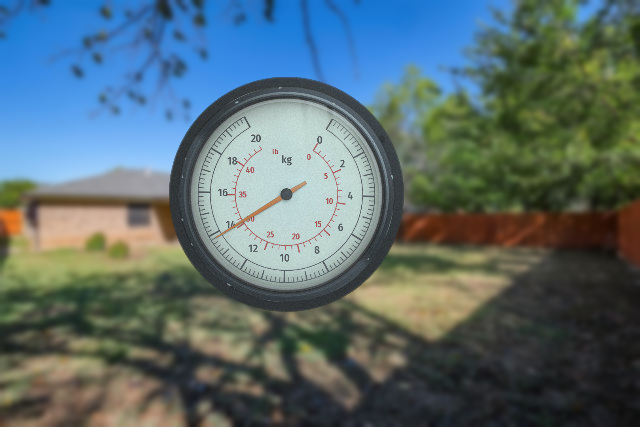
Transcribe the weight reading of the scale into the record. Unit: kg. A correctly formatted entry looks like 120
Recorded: 13.8
